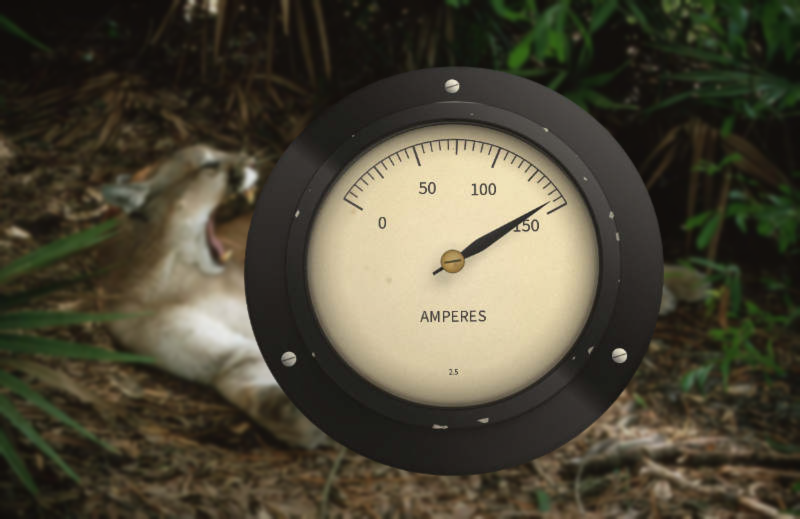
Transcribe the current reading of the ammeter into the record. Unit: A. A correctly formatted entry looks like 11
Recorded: 145
